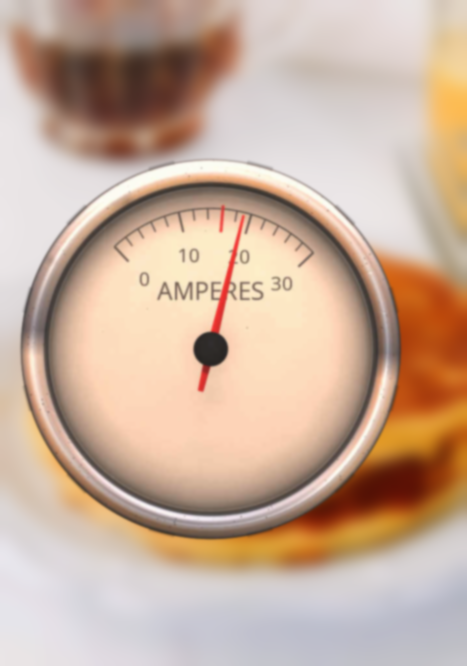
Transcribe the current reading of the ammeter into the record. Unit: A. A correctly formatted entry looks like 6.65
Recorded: 19
